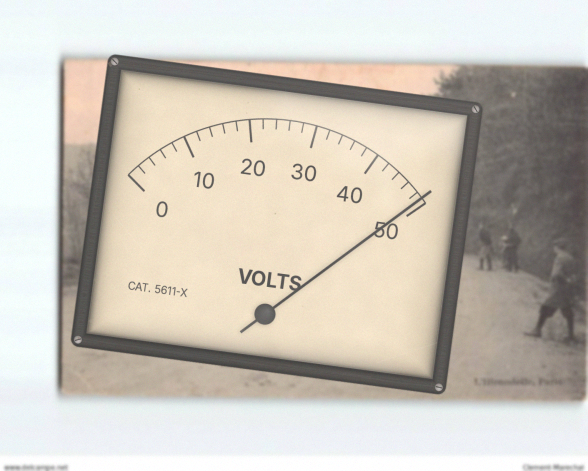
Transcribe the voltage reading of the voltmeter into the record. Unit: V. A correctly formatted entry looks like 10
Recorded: 49
